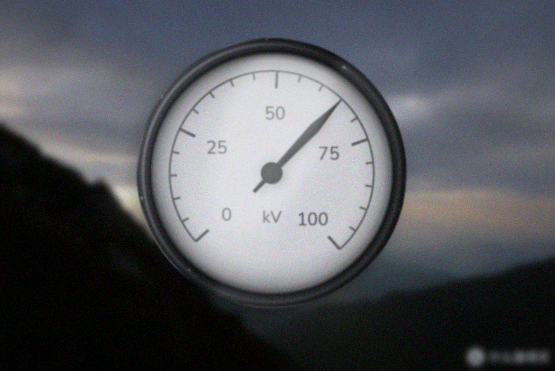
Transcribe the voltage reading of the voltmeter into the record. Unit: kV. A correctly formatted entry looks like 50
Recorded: 65
